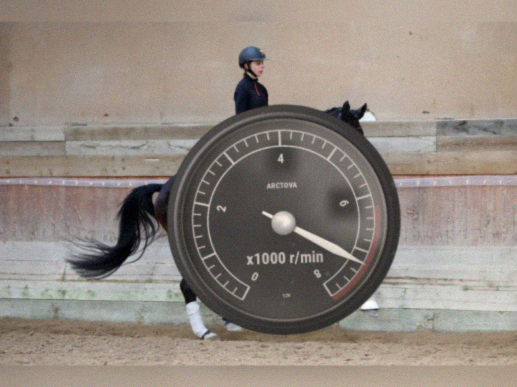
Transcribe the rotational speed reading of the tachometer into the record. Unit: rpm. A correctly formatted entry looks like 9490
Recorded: 7200
